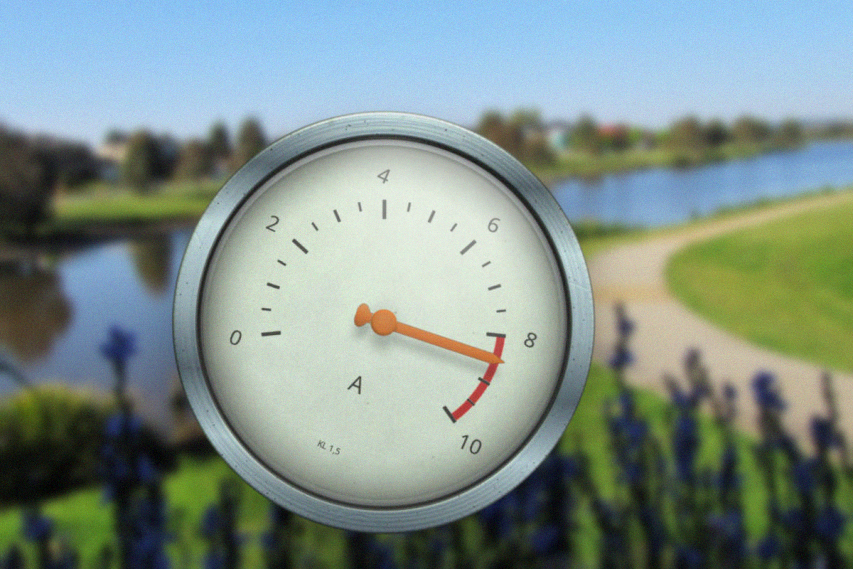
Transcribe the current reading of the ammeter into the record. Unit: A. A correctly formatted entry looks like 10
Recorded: 8.5
